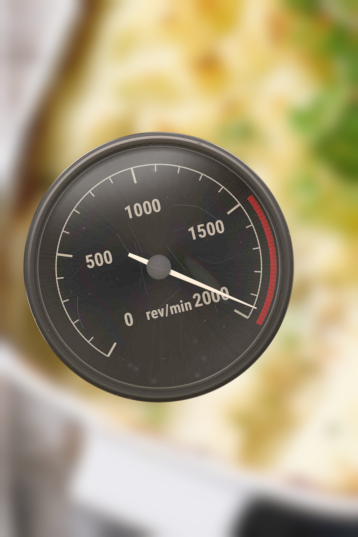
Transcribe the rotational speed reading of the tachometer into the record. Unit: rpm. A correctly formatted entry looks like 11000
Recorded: 1950
